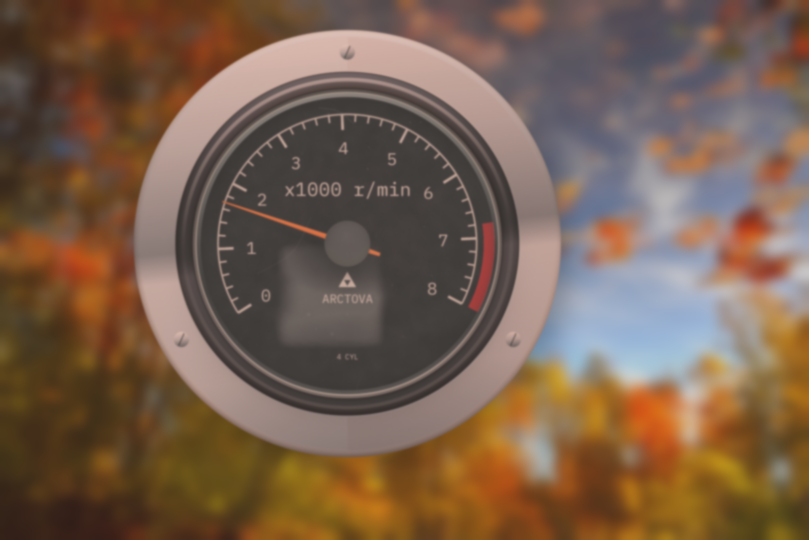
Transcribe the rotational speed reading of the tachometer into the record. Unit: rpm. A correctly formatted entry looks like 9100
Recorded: 1700
